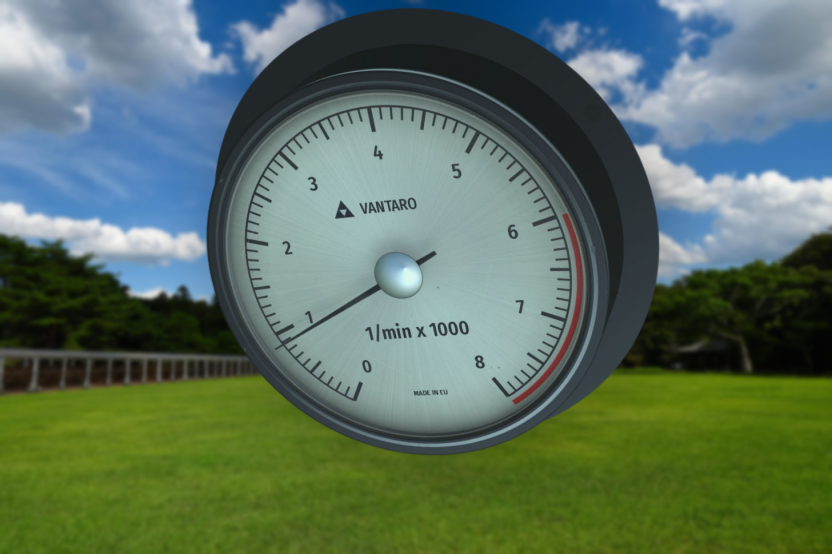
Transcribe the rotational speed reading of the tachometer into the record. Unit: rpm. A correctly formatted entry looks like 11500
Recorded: 900
